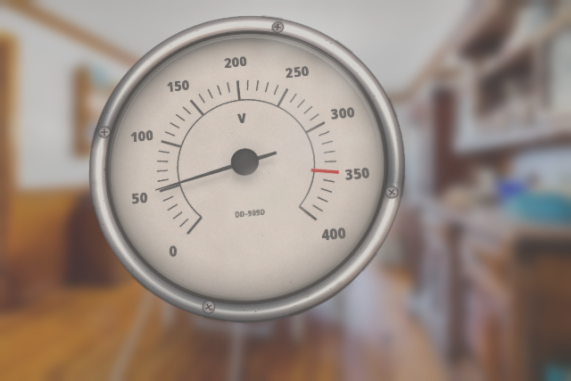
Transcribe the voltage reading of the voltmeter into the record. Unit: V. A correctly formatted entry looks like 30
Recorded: 50
